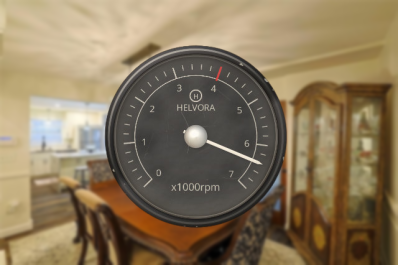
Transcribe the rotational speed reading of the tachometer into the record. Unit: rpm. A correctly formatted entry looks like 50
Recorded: 6400
